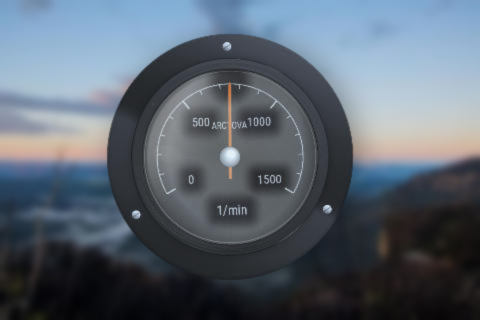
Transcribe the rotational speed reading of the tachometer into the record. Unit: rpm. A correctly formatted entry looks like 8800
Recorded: 750
